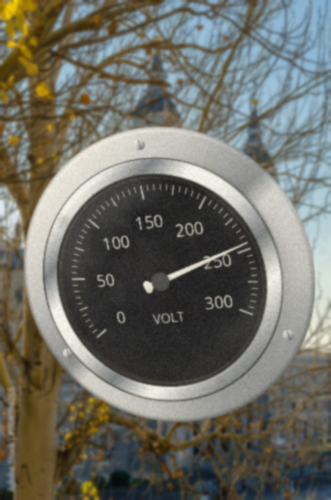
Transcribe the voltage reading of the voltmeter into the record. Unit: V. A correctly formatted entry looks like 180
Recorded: 245
